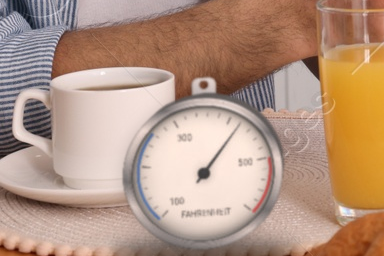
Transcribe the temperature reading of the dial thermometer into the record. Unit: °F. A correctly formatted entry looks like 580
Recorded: 420
